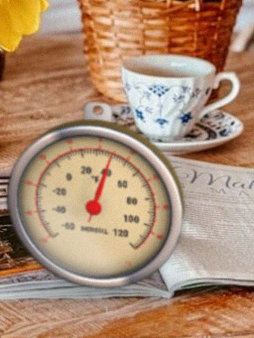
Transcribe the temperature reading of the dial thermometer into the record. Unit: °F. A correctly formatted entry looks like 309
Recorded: 40
